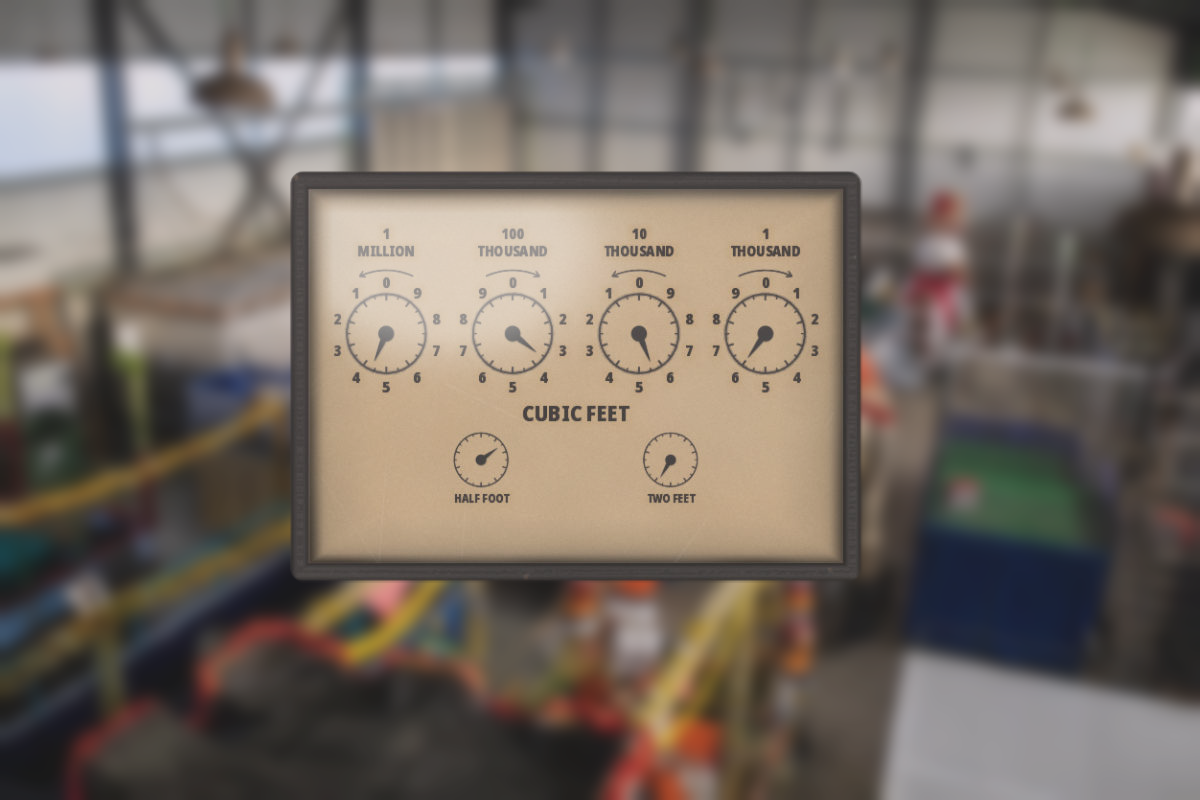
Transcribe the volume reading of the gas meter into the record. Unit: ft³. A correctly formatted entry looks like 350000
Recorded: 435600
